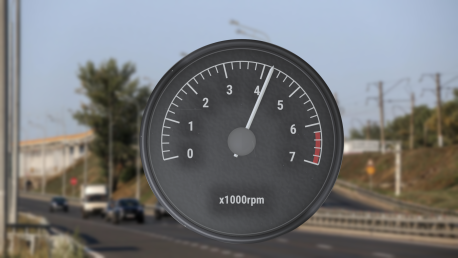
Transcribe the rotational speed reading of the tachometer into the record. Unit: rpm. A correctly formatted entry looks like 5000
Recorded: 4200
